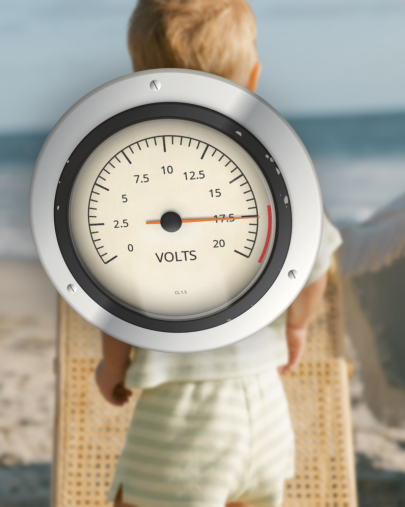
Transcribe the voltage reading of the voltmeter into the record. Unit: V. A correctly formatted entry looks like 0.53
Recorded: 17.5
